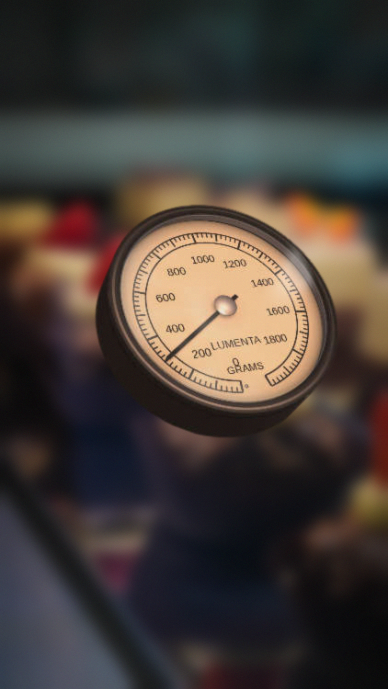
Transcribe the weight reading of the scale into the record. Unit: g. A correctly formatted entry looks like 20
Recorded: 300
